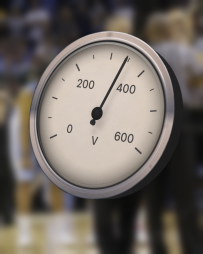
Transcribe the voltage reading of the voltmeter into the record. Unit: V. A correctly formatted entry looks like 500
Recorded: 350
